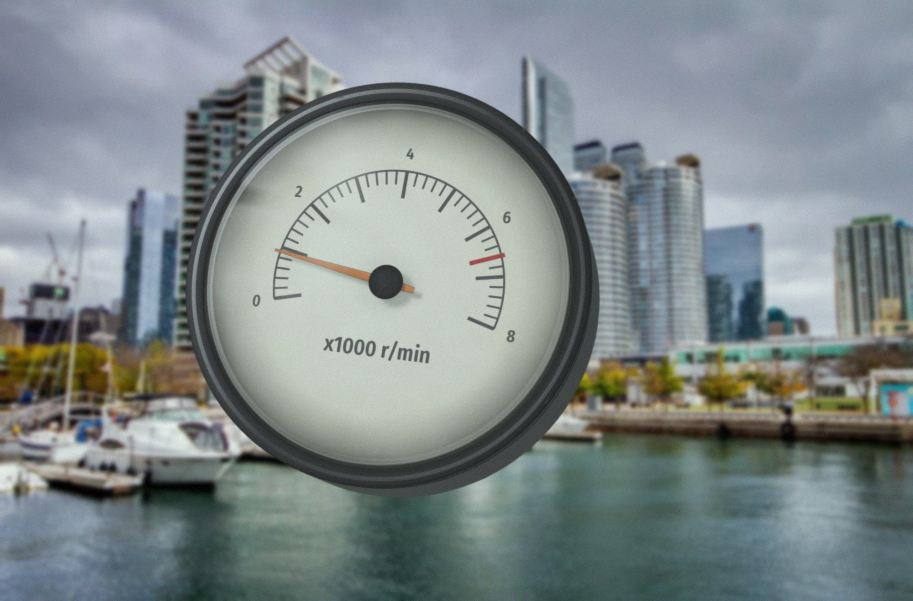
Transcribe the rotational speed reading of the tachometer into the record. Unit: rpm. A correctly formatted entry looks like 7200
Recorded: 900
